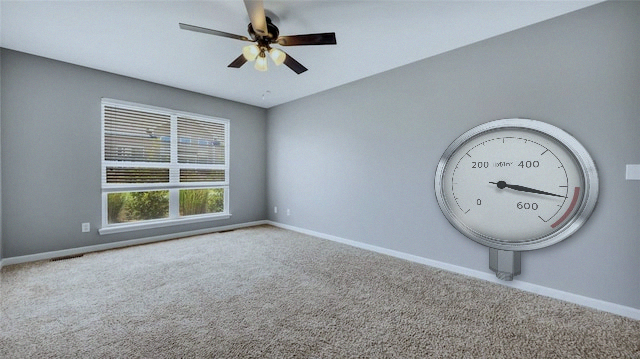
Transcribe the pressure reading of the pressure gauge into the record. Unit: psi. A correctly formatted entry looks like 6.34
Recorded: 525
